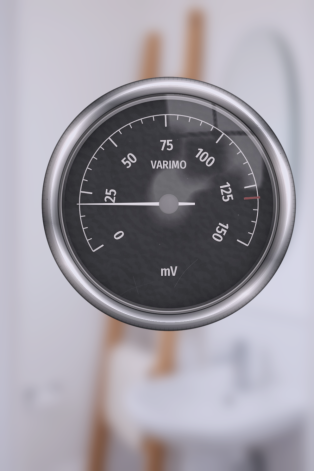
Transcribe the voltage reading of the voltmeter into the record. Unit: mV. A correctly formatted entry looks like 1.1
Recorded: 20
